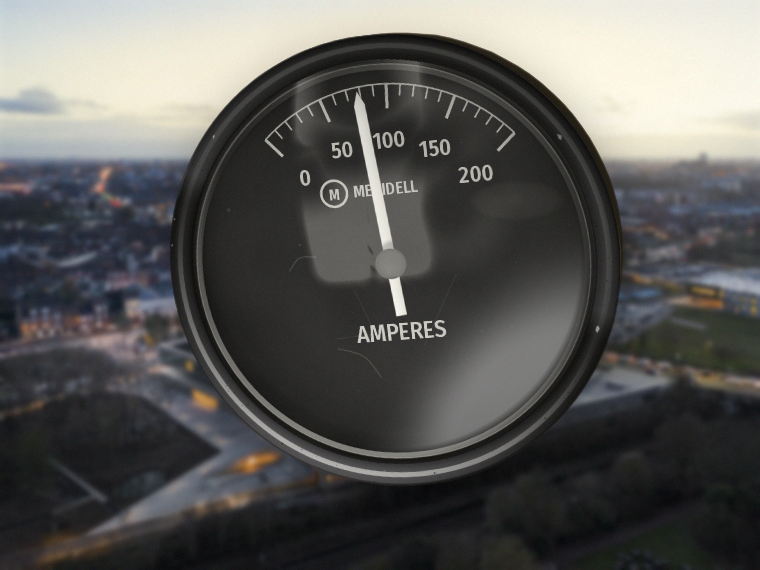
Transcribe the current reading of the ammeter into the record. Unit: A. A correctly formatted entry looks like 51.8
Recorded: 80
